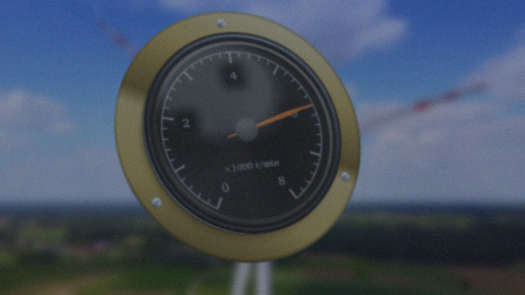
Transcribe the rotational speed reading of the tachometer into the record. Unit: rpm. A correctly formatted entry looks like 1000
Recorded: 6000
